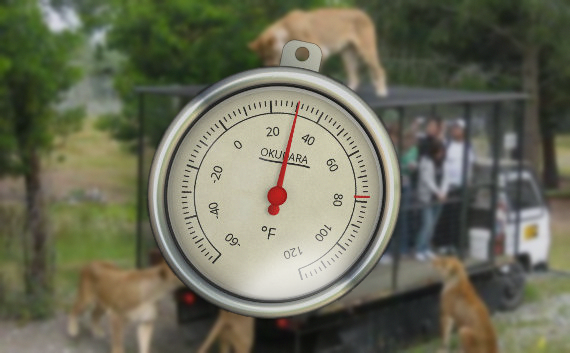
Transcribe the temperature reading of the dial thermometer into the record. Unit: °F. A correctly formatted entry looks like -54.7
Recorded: 30
